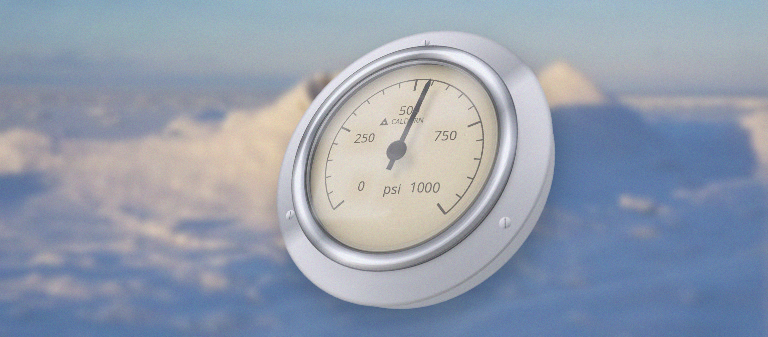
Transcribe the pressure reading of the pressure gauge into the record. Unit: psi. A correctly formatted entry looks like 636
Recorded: 550
